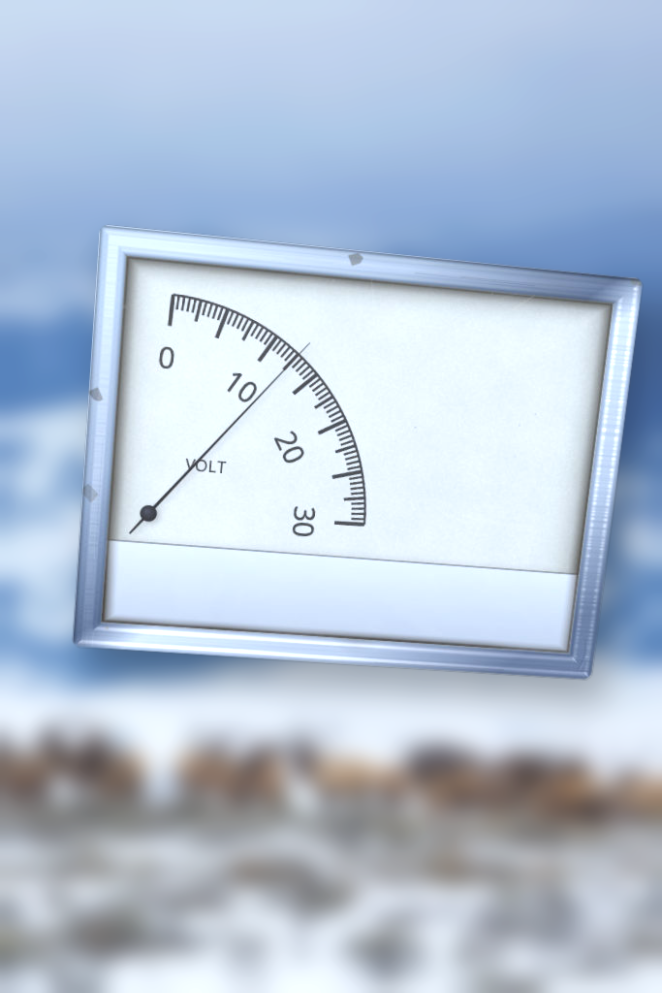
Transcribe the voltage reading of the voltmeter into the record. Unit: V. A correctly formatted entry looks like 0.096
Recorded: 12.5
